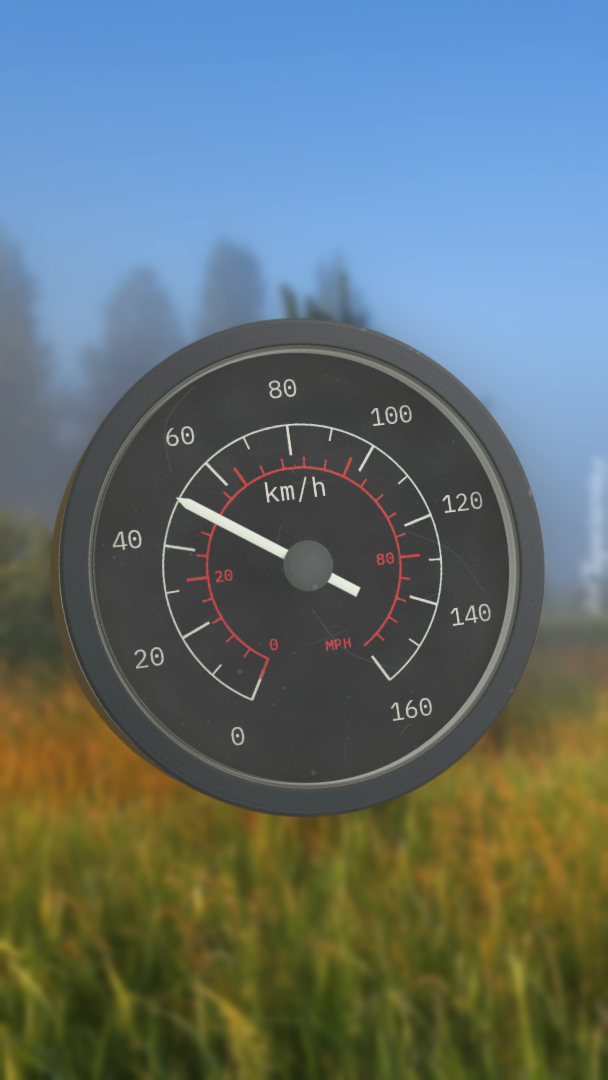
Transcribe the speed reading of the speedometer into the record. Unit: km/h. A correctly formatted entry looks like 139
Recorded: 50
